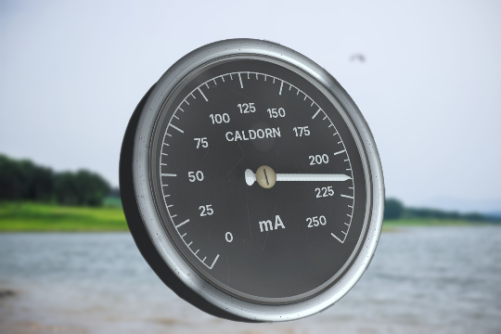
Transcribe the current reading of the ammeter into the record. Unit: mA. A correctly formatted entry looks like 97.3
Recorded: 215
